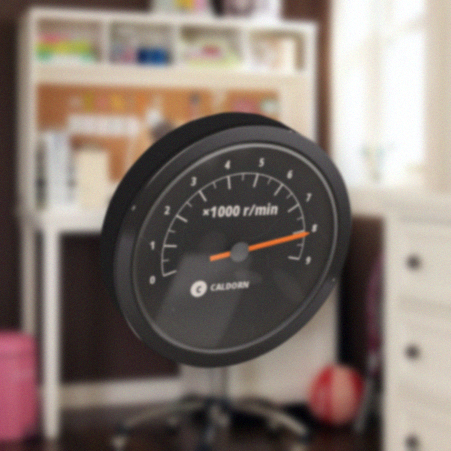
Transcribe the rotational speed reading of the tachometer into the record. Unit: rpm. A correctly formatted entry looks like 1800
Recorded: 8000
